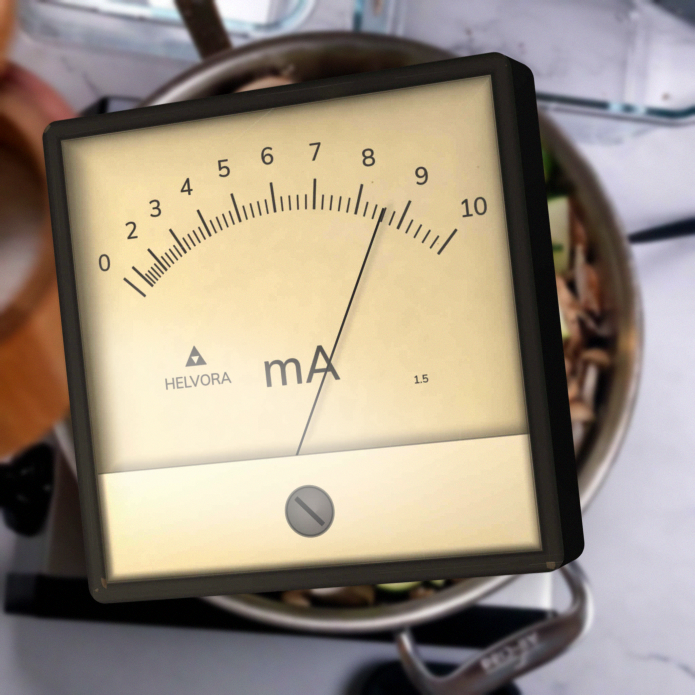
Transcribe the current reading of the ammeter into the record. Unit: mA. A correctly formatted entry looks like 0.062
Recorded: 8.6
